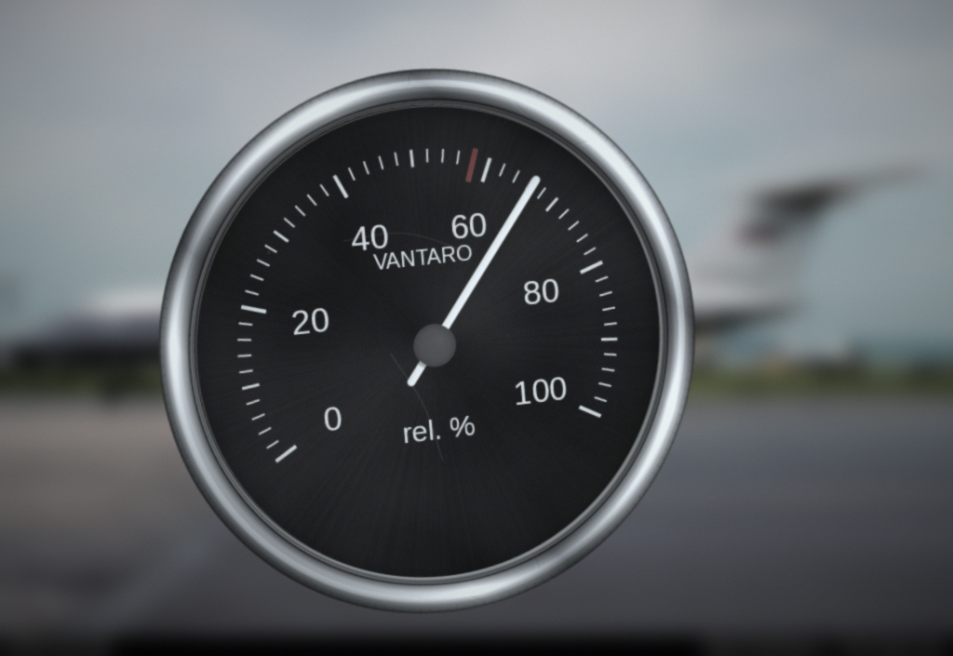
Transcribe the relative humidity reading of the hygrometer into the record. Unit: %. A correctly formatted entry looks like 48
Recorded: 66
